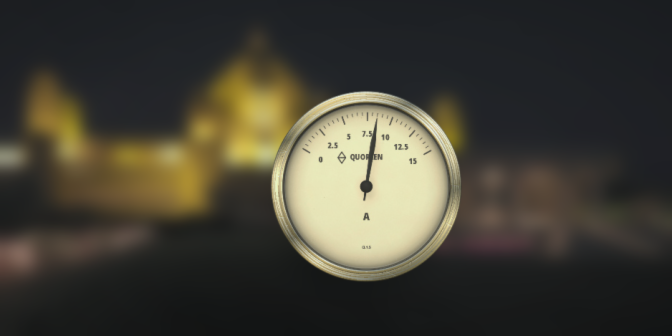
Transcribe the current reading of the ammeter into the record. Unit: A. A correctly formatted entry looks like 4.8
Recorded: 8.5
